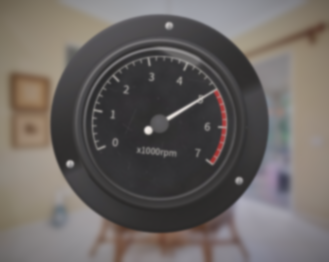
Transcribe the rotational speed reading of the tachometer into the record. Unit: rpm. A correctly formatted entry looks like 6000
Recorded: 5000
